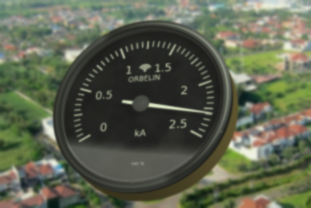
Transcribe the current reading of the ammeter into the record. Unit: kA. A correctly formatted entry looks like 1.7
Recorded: 2.3
